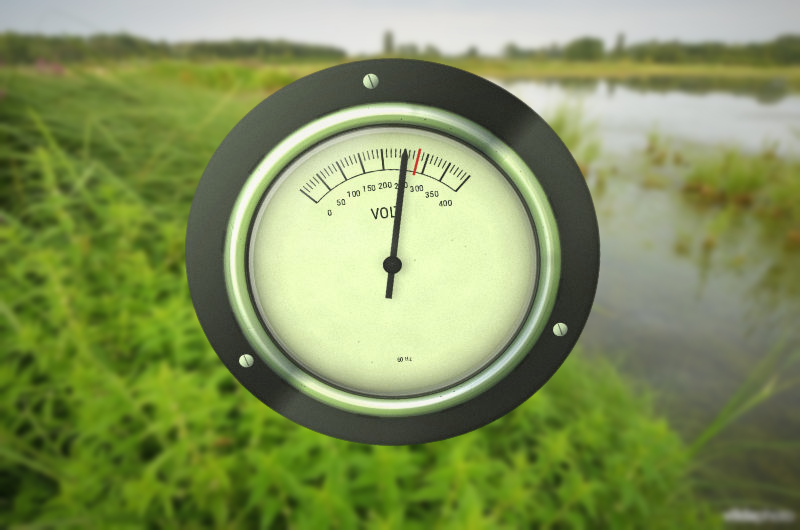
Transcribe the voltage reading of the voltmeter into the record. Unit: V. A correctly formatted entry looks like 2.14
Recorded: 250
